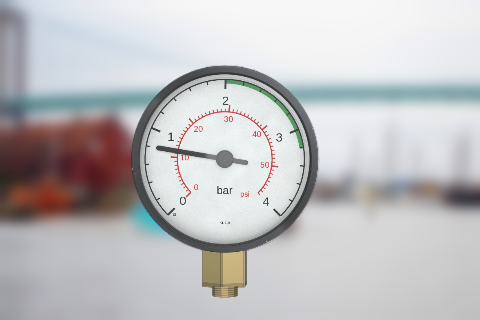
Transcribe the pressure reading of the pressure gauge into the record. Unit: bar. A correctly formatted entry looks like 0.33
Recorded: 0.8
